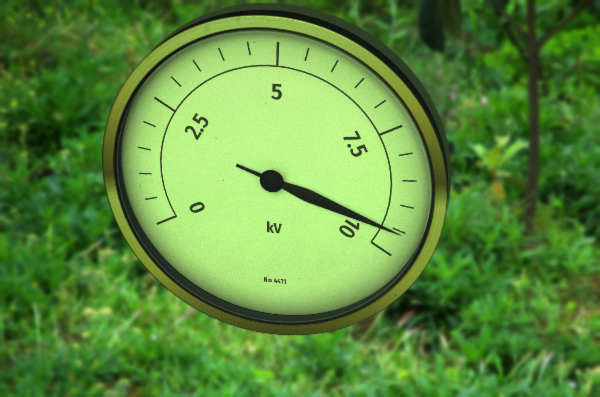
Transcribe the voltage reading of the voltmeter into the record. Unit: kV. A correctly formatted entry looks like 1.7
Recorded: 9.5
